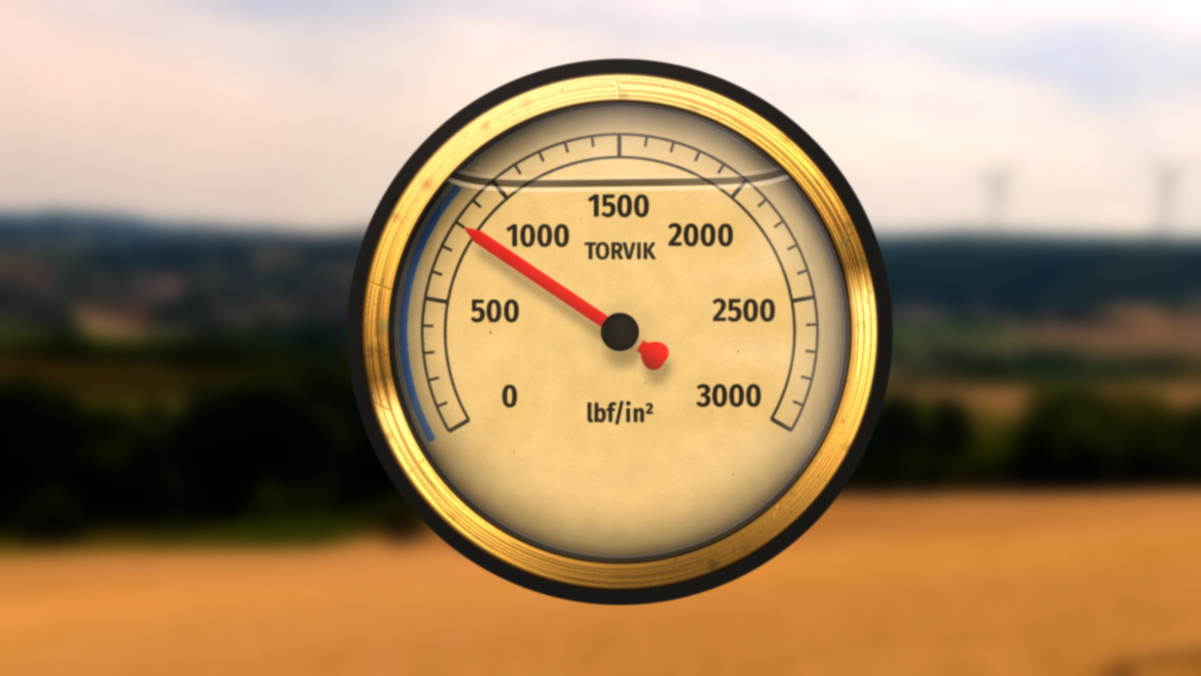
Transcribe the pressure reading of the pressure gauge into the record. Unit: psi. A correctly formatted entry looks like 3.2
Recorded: 800
